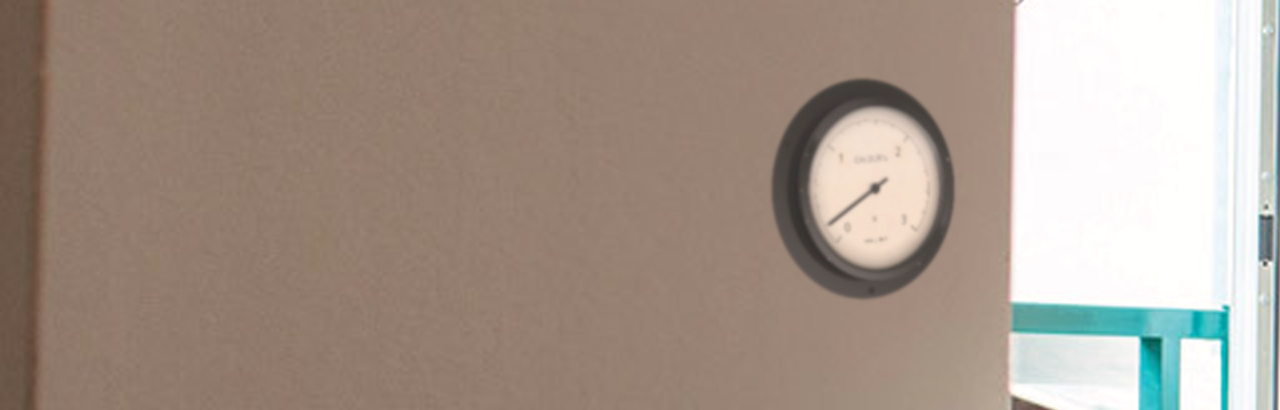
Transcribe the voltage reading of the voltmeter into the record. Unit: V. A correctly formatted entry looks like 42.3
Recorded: 0.2
